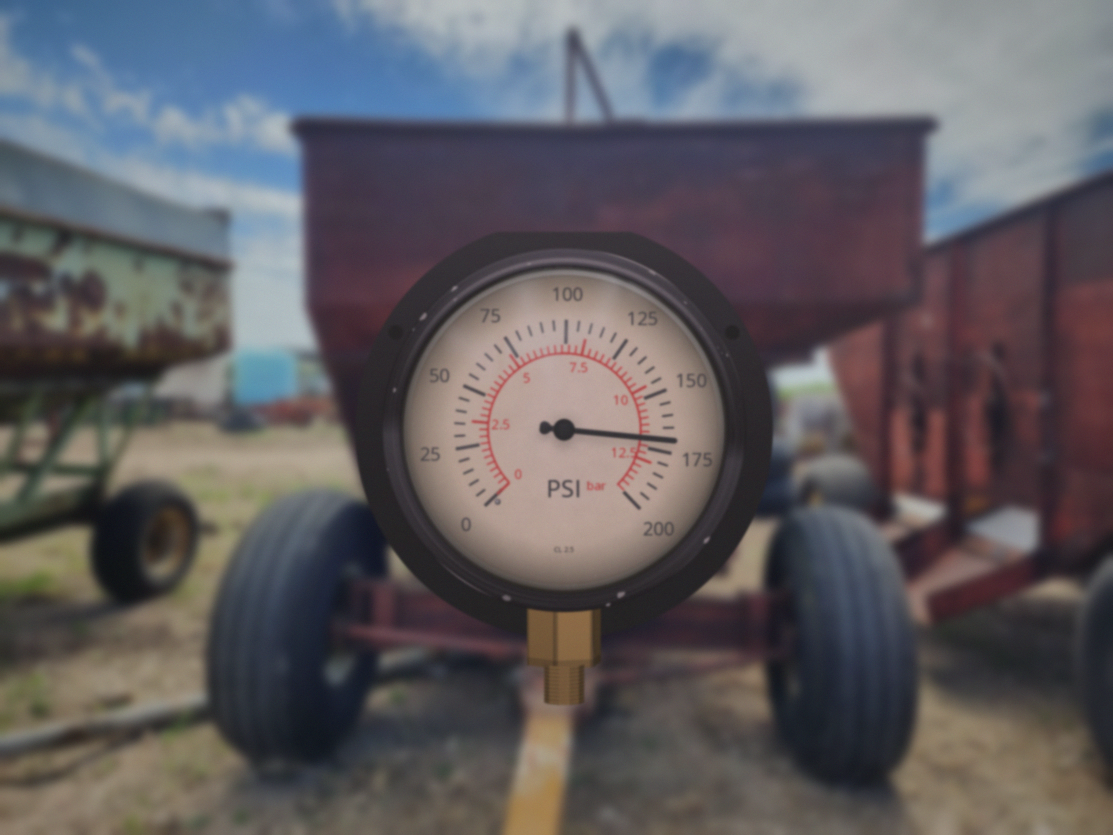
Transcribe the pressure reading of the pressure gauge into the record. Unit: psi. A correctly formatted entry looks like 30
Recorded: 170
